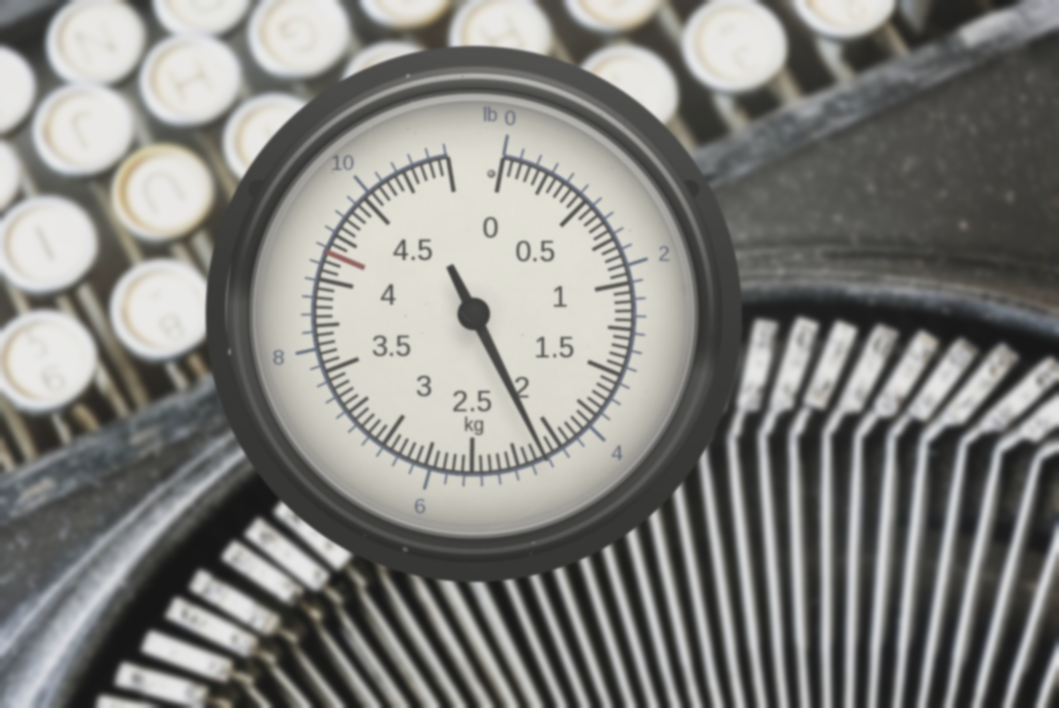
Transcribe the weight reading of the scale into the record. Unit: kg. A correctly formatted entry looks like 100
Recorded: 2.1
